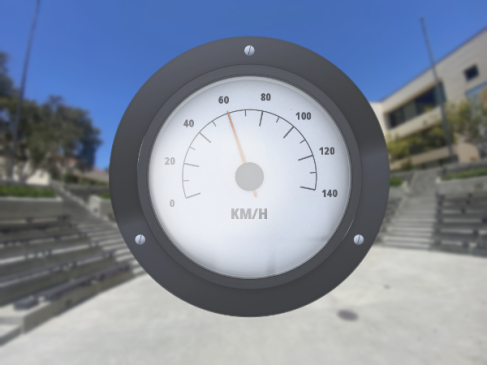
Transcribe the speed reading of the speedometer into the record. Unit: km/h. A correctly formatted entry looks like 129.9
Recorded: 60
